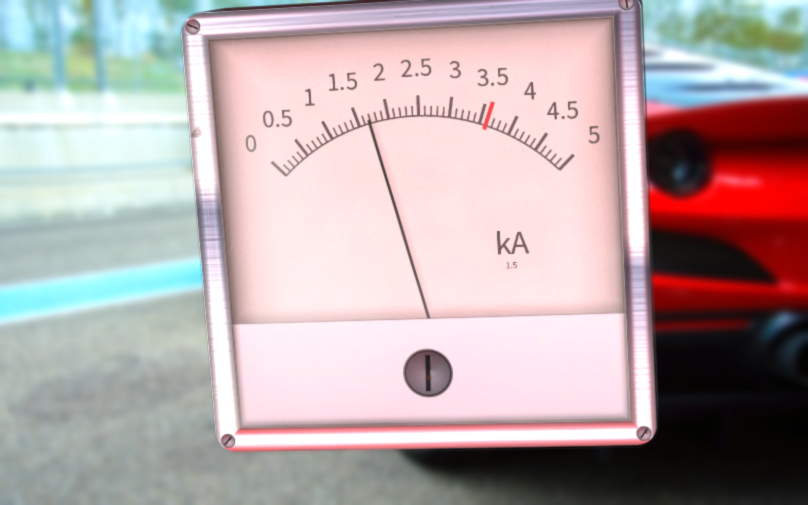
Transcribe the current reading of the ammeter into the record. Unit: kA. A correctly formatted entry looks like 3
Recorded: 1.7
